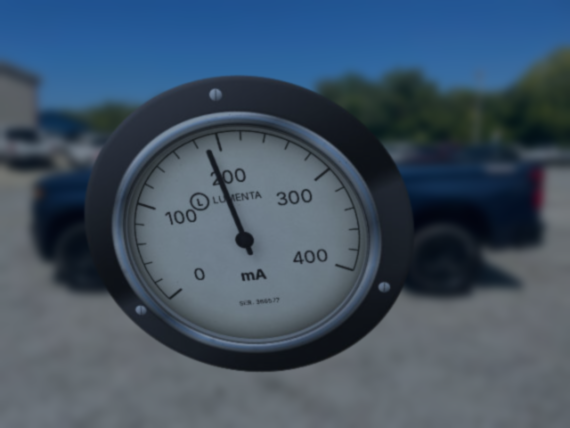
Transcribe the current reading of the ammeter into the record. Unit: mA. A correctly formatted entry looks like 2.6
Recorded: 190
